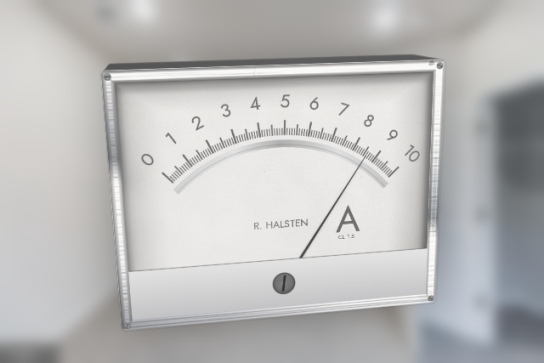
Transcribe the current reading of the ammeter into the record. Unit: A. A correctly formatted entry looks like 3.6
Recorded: 8.5
